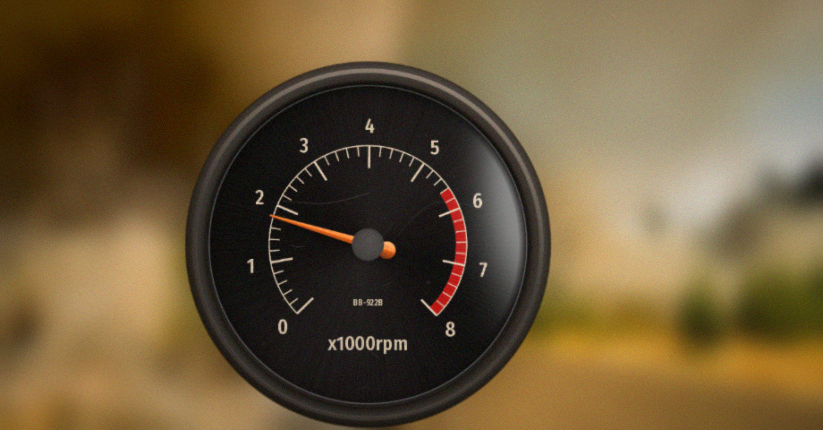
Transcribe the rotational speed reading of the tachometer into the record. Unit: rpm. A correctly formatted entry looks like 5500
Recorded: 1800
